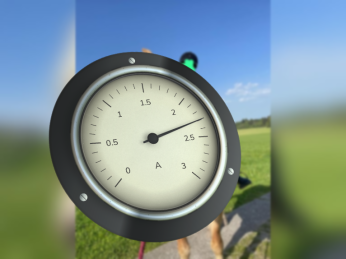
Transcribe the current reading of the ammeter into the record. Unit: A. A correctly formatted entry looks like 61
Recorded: 2.3
